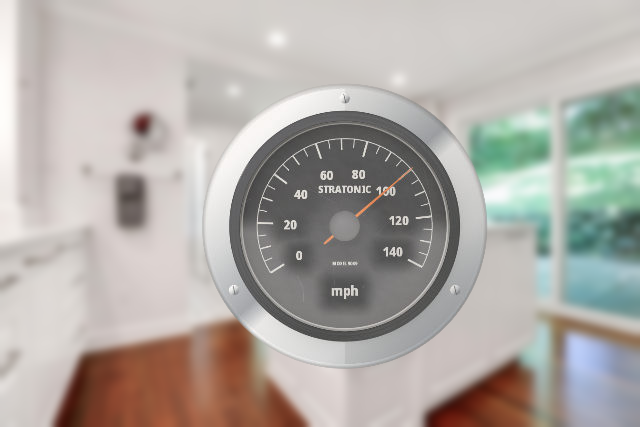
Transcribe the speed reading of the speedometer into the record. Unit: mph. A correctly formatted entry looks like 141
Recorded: 100
